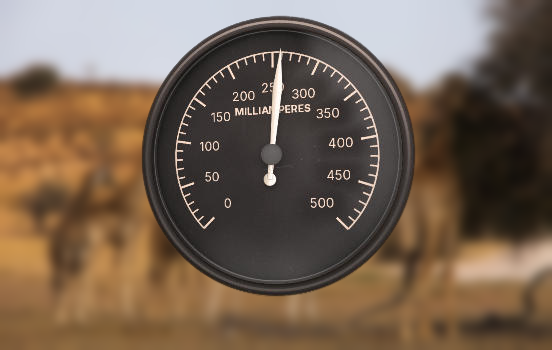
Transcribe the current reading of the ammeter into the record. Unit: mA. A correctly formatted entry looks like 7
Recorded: 260
